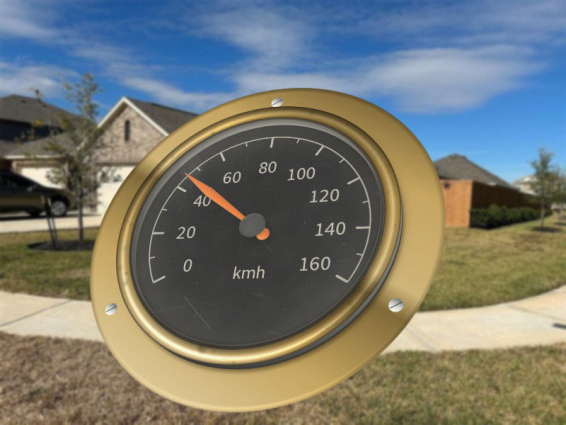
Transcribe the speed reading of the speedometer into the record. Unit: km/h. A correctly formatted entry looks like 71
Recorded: 45
